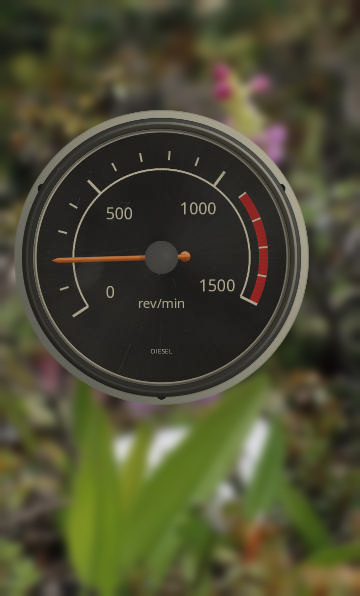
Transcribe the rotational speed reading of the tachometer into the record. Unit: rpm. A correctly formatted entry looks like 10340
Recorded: 200
